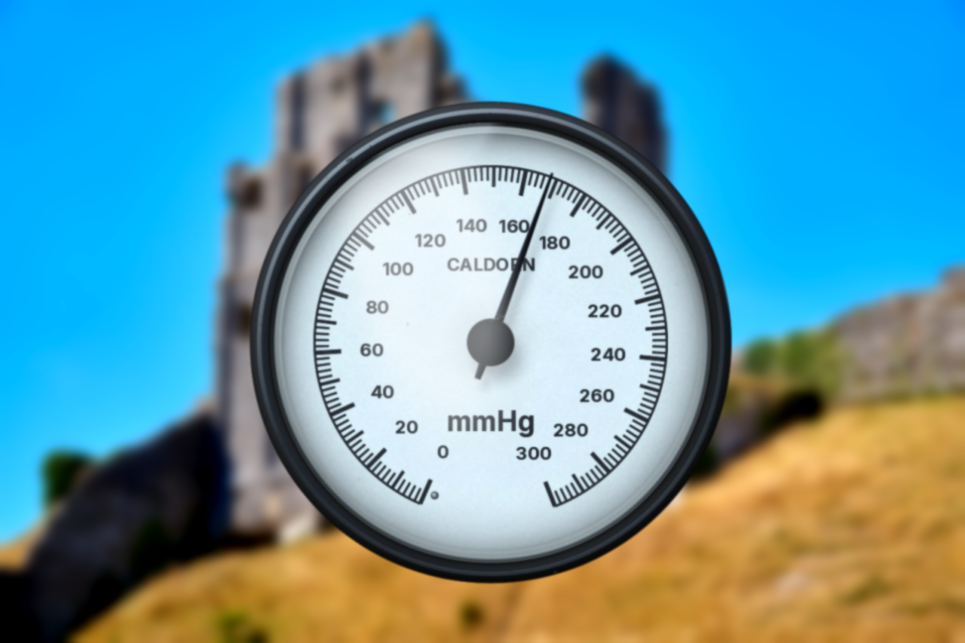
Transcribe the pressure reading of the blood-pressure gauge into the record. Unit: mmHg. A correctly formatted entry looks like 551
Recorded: 168
